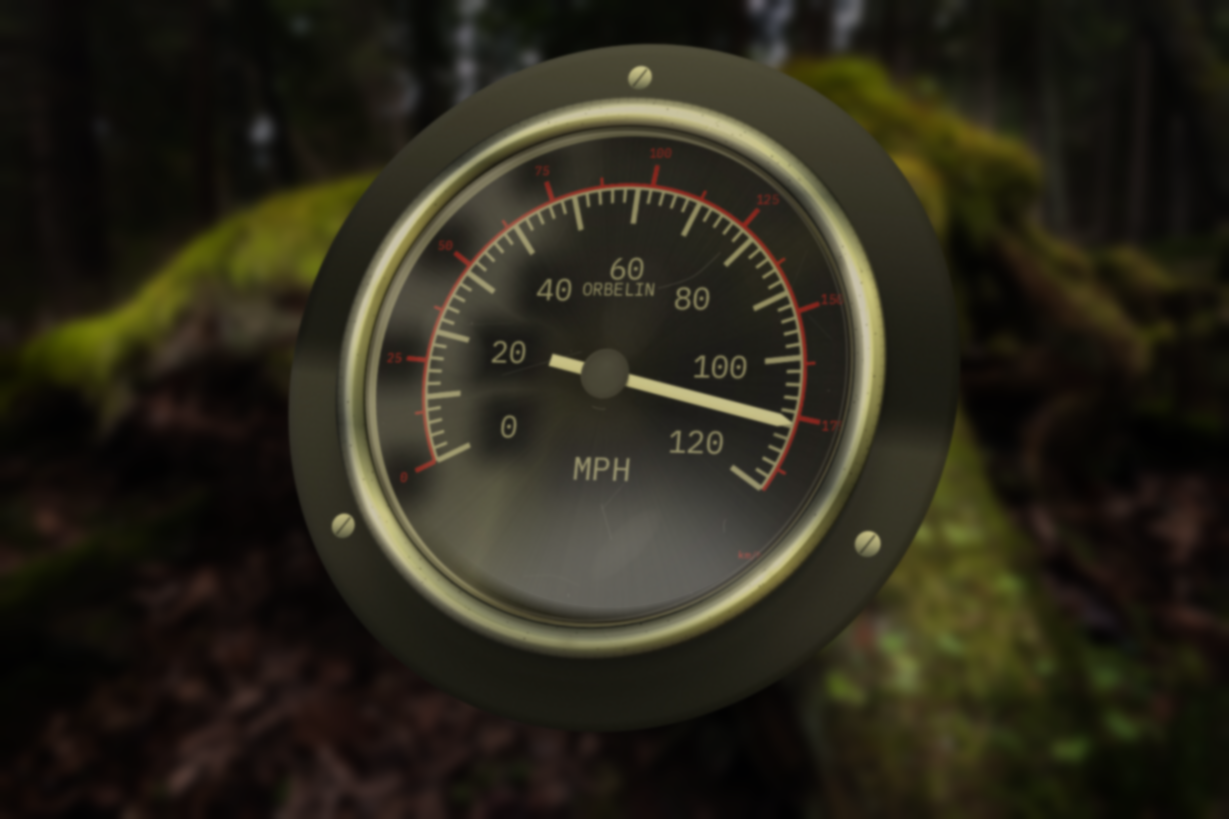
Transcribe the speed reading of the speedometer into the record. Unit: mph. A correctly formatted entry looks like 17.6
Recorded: 110
